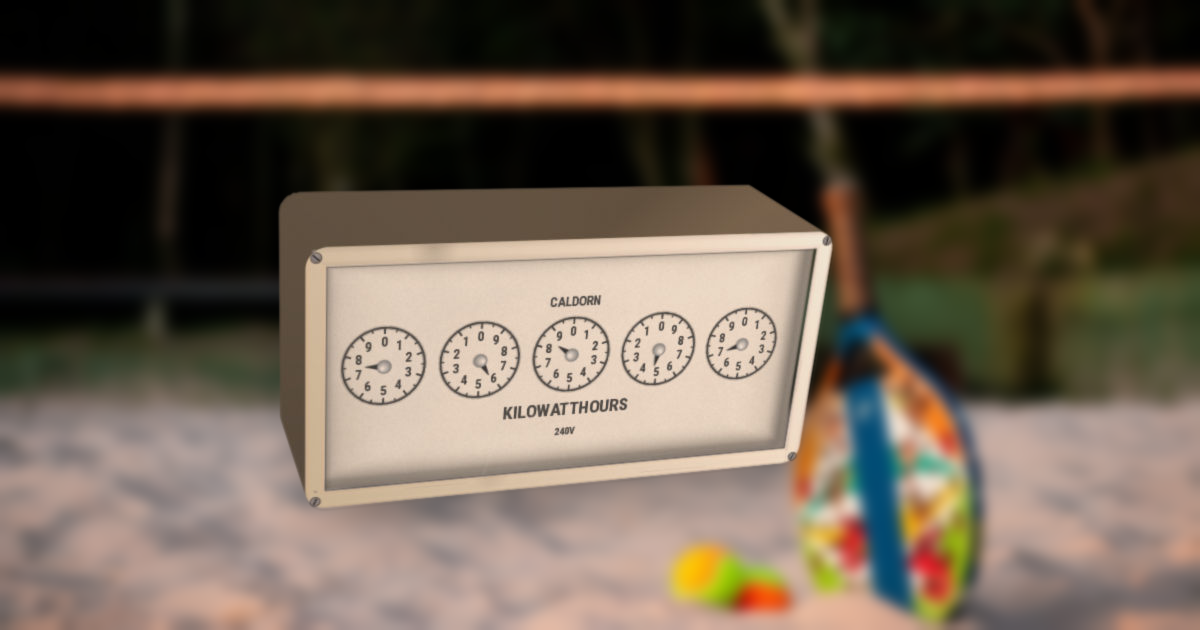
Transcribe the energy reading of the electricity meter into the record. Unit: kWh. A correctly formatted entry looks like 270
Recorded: 75847
